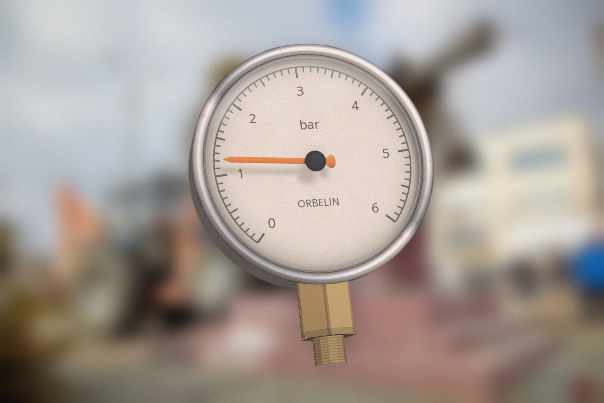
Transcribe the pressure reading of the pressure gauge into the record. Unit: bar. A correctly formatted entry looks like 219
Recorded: 1.2
